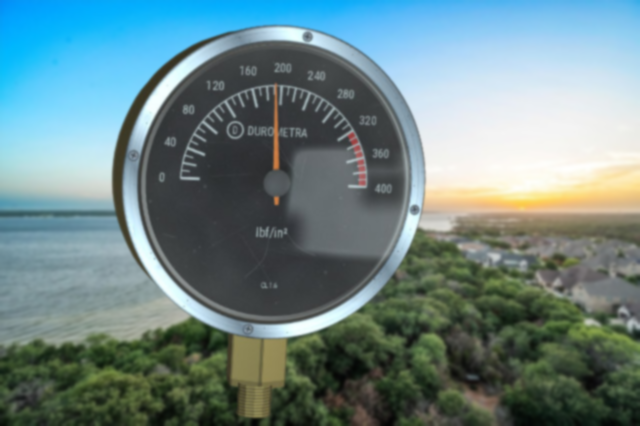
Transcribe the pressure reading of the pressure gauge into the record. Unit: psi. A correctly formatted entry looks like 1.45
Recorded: 190
